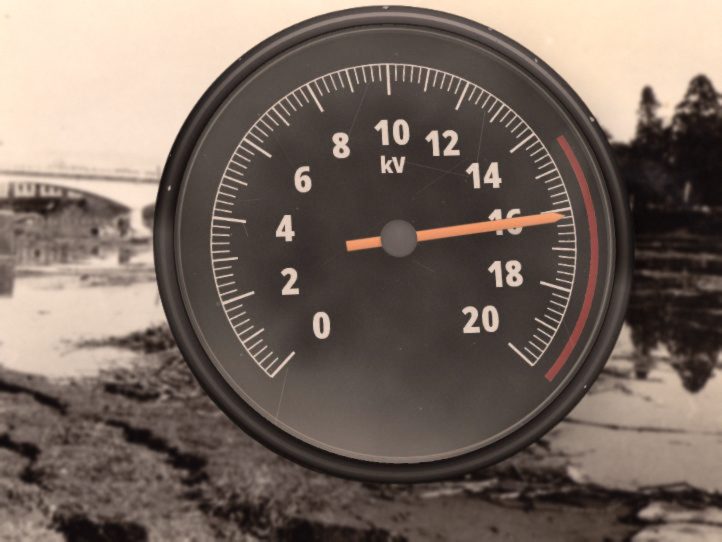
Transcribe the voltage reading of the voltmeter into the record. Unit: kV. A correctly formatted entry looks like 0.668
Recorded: 16.2
